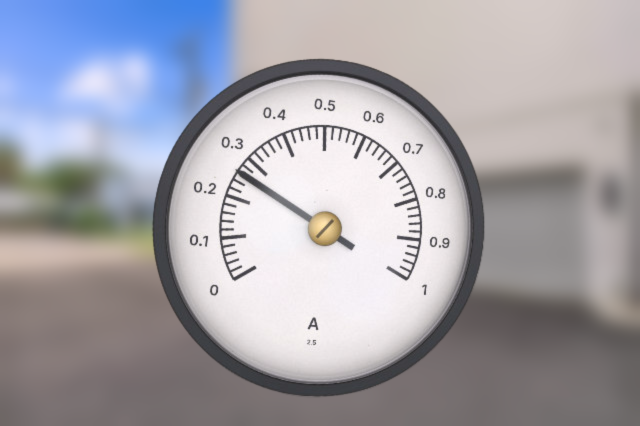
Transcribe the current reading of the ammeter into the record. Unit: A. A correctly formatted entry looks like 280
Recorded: 0.26
